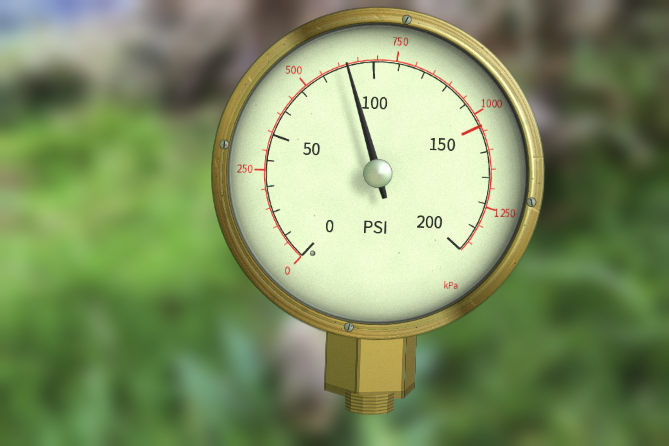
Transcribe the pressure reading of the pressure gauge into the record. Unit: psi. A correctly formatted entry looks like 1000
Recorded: 90
